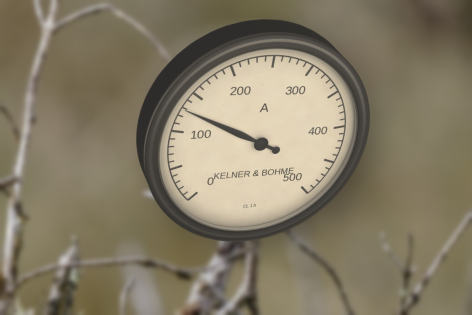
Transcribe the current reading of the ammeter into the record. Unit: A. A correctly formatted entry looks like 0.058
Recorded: 130
